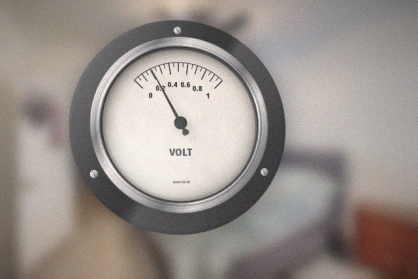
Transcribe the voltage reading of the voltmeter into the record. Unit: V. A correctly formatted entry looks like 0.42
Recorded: 0.2
